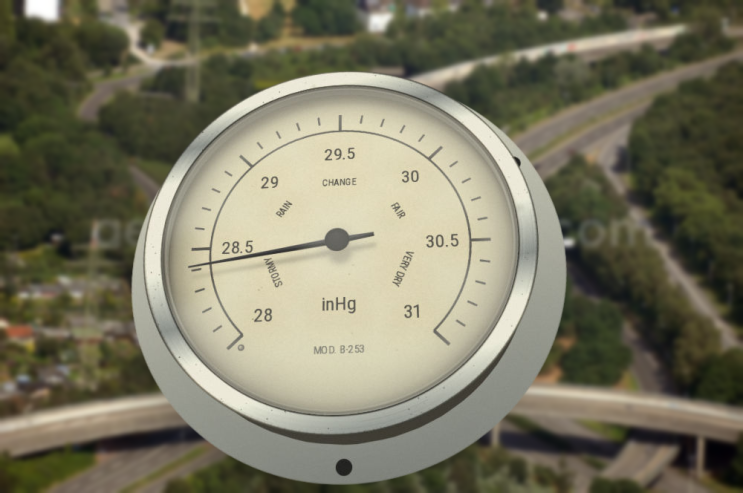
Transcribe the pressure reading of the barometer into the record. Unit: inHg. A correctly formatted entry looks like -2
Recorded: 28.4
